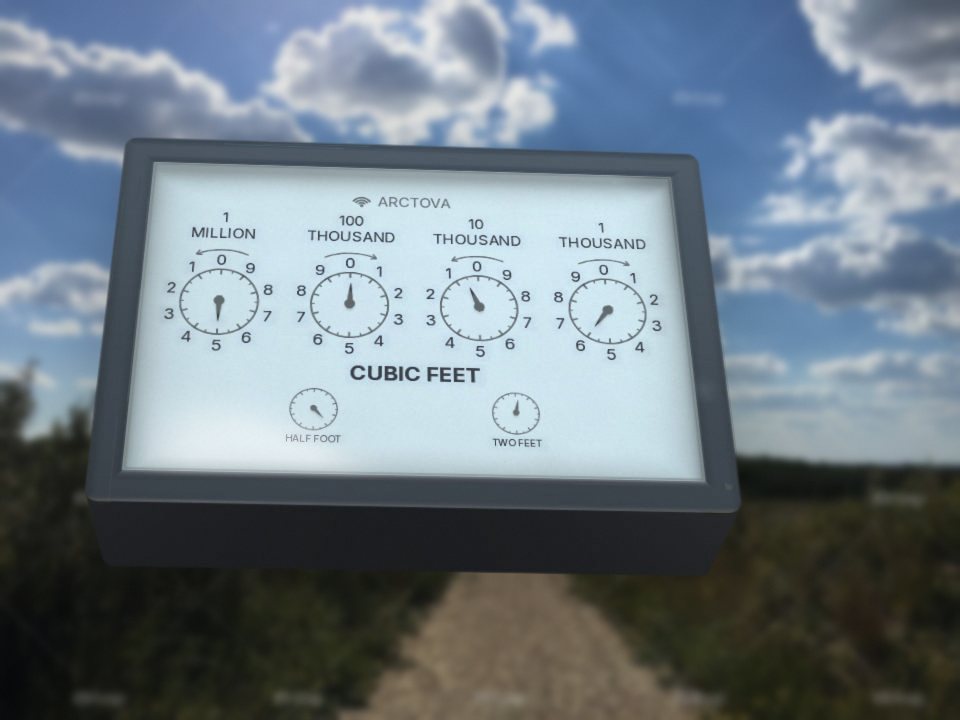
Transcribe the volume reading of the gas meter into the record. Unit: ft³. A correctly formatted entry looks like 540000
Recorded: 500600
